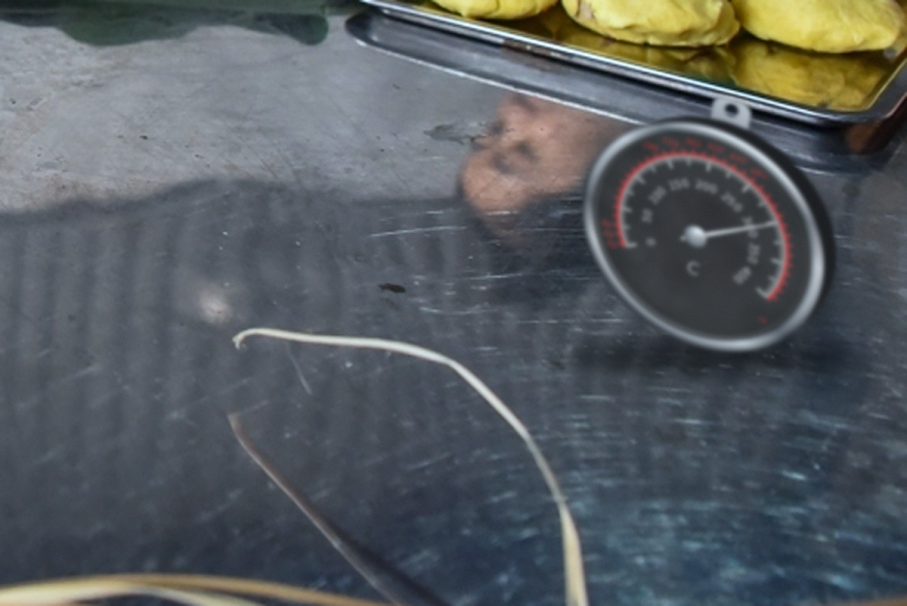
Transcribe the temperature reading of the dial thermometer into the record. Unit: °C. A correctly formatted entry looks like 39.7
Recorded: 300
